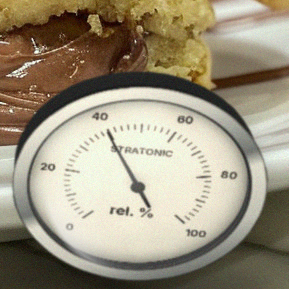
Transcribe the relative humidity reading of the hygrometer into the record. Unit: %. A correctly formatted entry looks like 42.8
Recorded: 40
